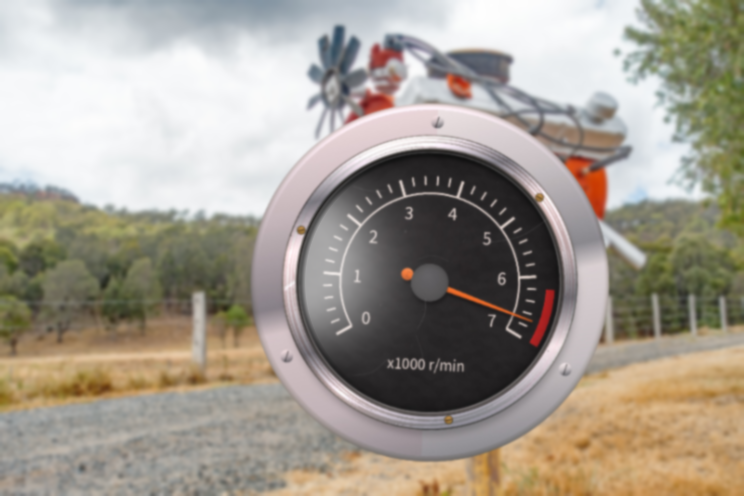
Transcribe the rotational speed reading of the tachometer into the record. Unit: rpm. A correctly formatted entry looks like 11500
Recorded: 6700
